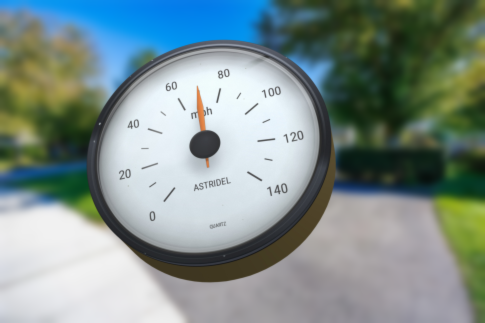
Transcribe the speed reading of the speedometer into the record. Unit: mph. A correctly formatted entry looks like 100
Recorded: 70
